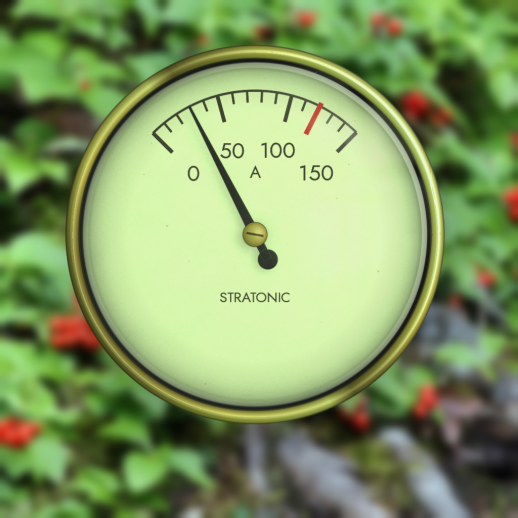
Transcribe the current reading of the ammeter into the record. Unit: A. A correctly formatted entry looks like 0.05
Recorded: 30
